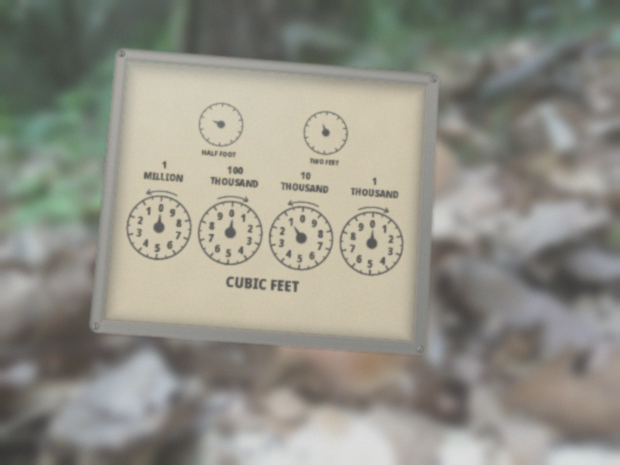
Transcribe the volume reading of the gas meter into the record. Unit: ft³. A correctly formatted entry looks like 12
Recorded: 1000
